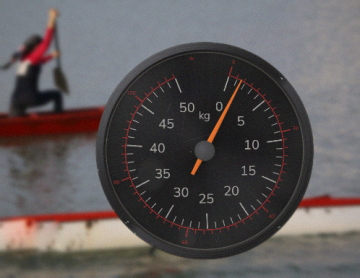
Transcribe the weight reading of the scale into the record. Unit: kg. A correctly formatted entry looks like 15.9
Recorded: 1.5
